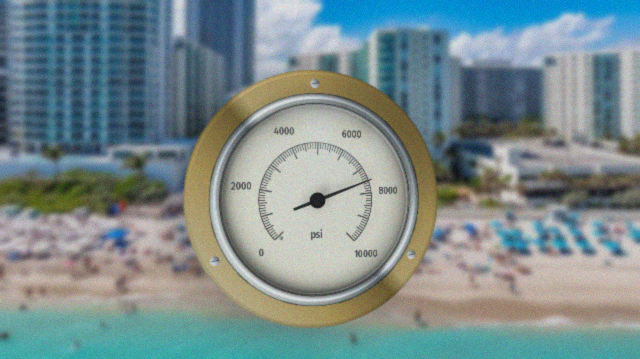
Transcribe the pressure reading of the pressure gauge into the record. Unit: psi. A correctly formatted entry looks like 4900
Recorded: 7500
